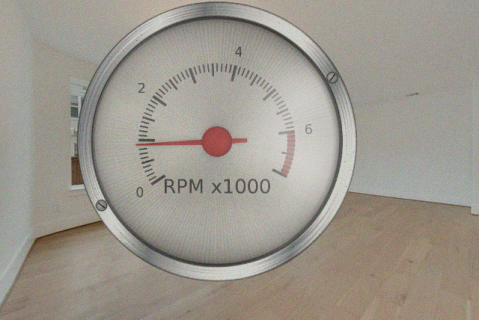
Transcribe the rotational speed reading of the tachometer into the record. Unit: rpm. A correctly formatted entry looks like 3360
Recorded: 900
